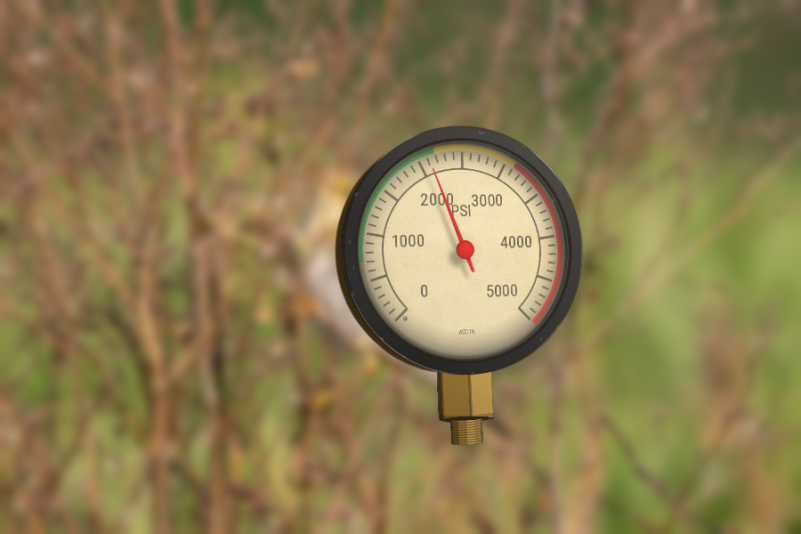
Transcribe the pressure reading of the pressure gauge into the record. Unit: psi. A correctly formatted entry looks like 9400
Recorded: 2100
